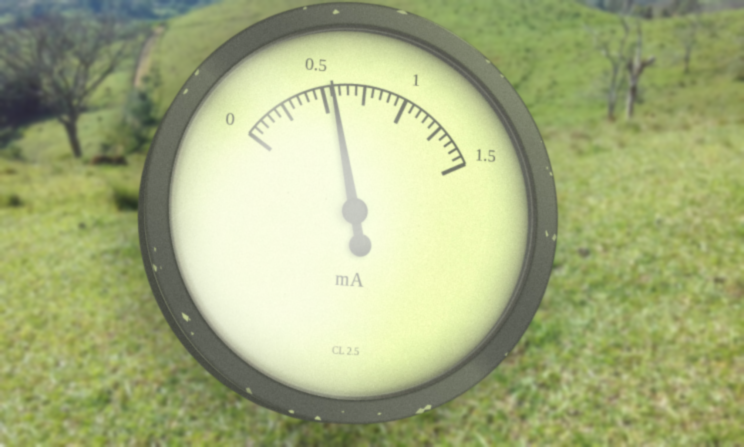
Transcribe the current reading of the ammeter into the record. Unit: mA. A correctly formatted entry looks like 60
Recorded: 0.55
